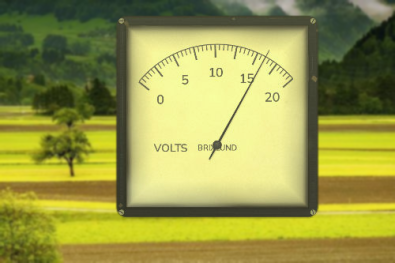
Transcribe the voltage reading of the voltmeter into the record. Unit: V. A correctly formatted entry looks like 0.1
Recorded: 16
